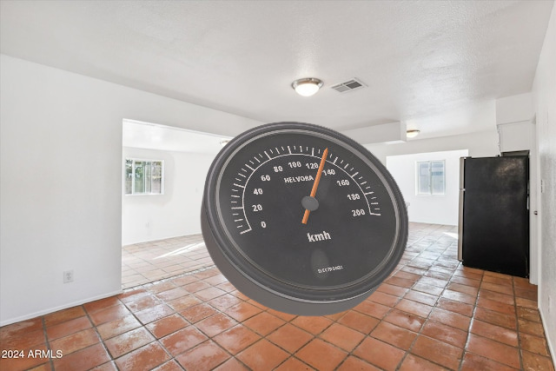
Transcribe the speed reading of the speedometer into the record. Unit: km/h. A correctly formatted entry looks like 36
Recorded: 130
